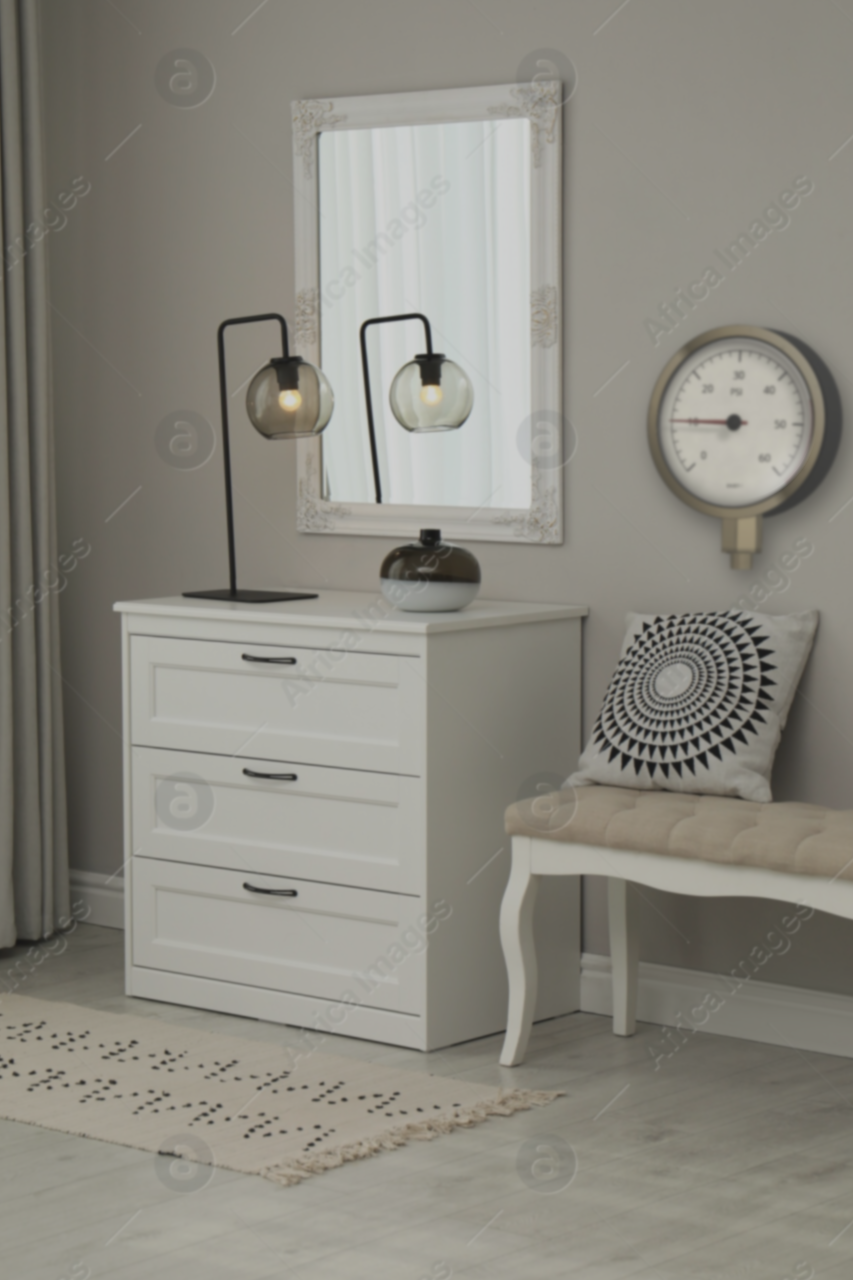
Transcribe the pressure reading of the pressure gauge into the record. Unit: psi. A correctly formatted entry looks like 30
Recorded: 10
